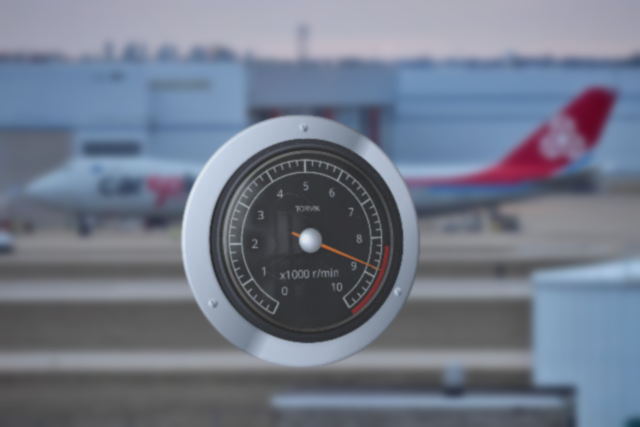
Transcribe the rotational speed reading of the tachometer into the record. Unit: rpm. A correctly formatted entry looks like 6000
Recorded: 8800
